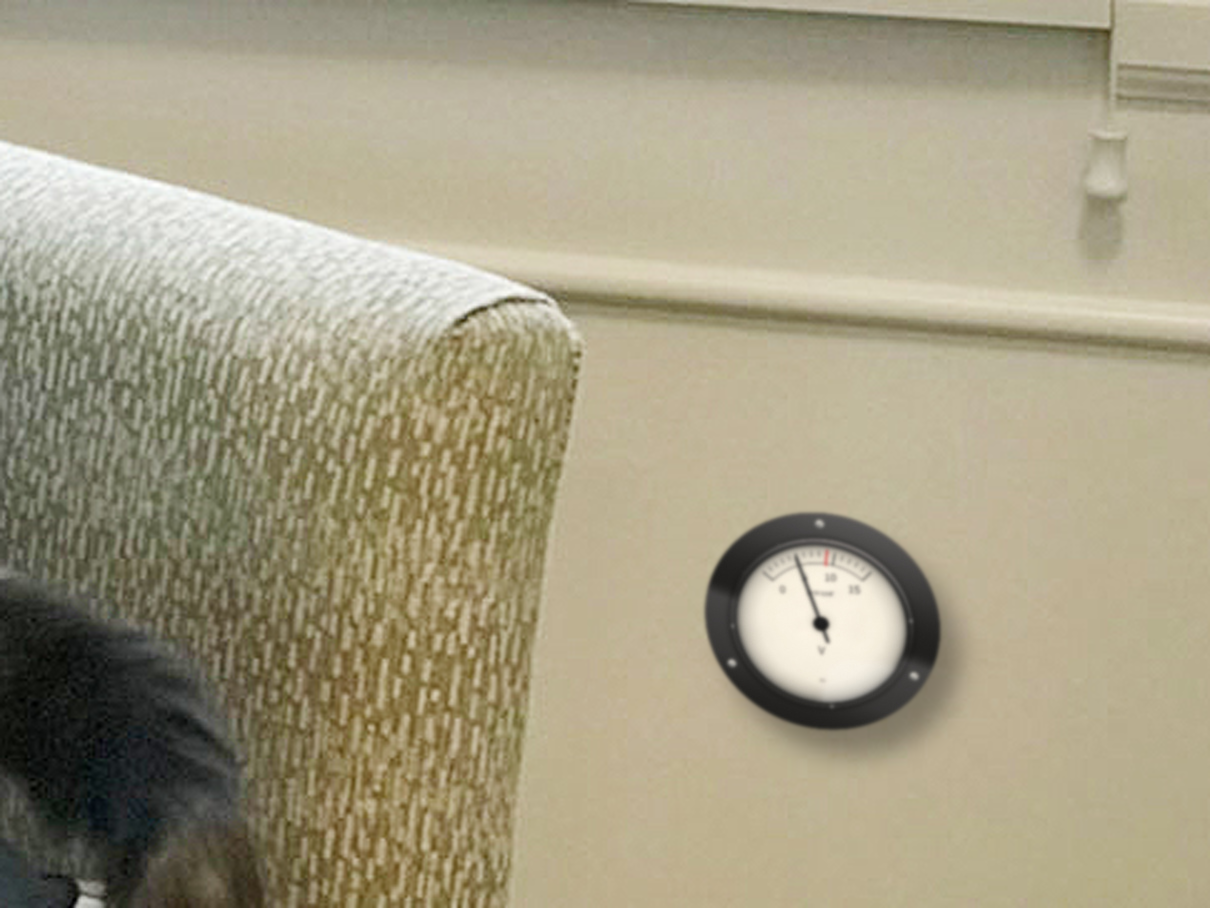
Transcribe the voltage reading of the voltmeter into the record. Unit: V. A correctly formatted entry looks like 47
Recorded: 5
